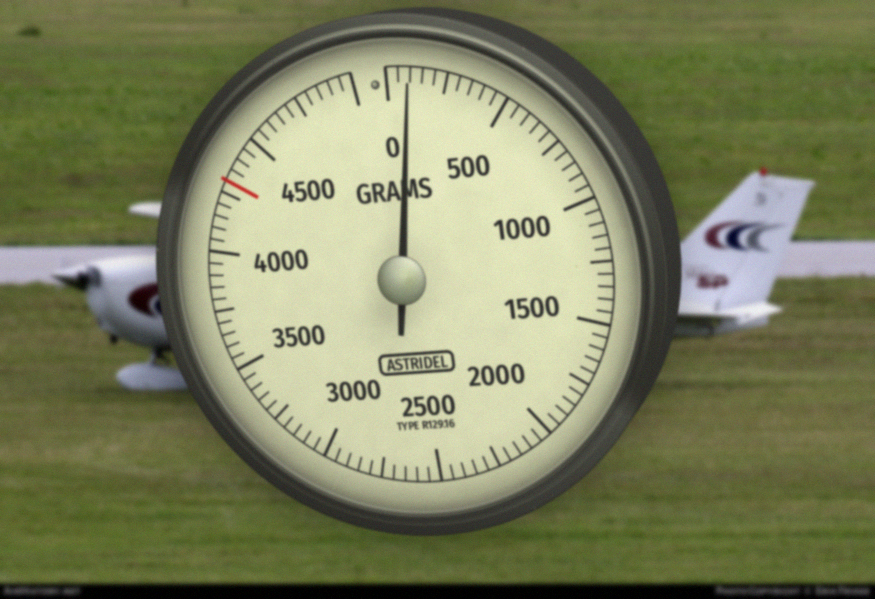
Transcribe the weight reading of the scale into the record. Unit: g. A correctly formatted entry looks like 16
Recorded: 100
